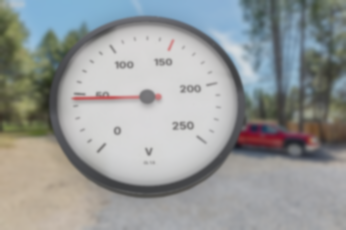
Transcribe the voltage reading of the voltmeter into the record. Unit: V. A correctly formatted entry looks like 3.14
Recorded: 45
